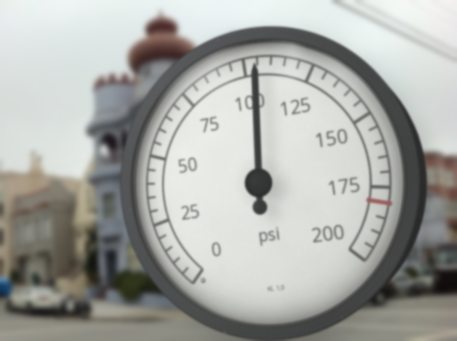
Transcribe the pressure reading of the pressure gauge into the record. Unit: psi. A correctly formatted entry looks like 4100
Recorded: 105
